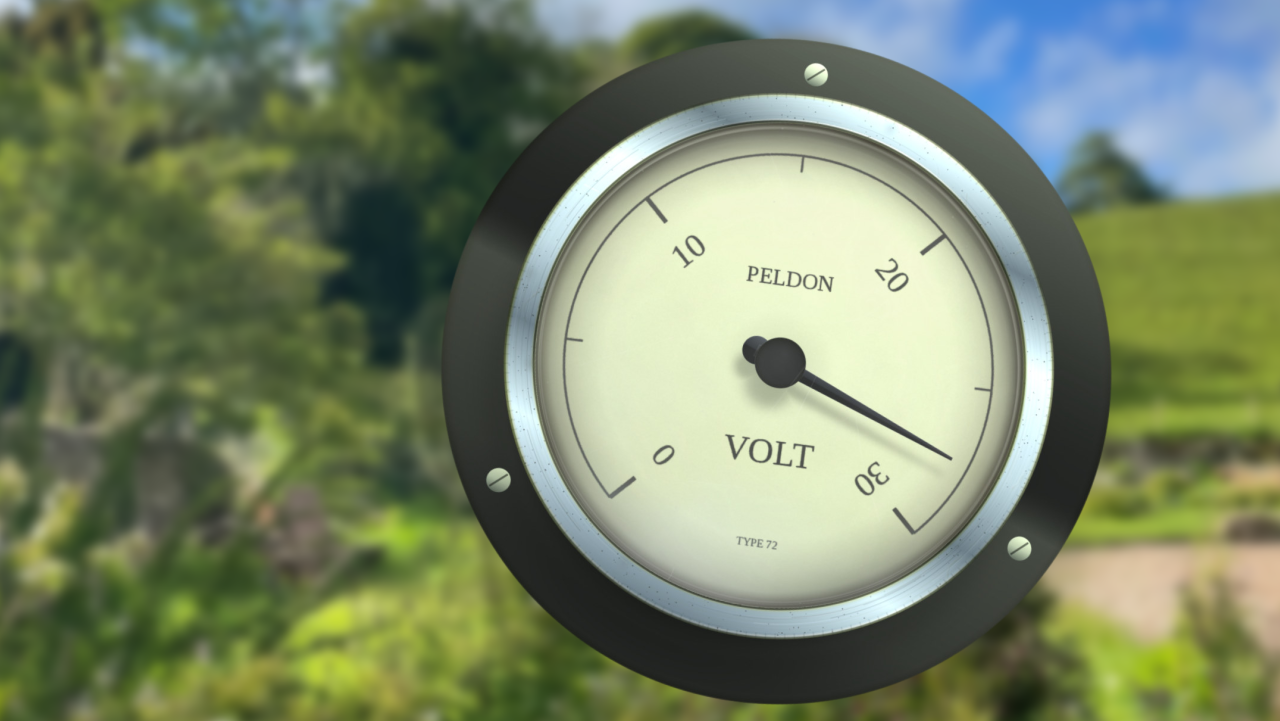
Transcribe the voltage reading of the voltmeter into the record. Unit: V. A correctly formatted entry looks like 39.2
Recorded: 27.5
